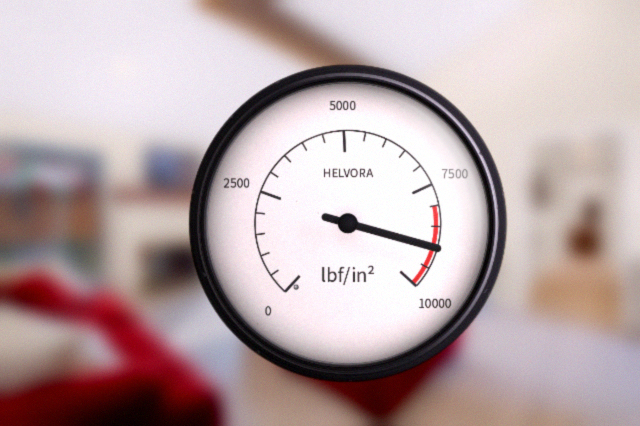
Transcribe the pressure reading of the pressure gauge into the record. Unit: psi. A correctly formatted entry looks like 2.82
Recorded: 9000
